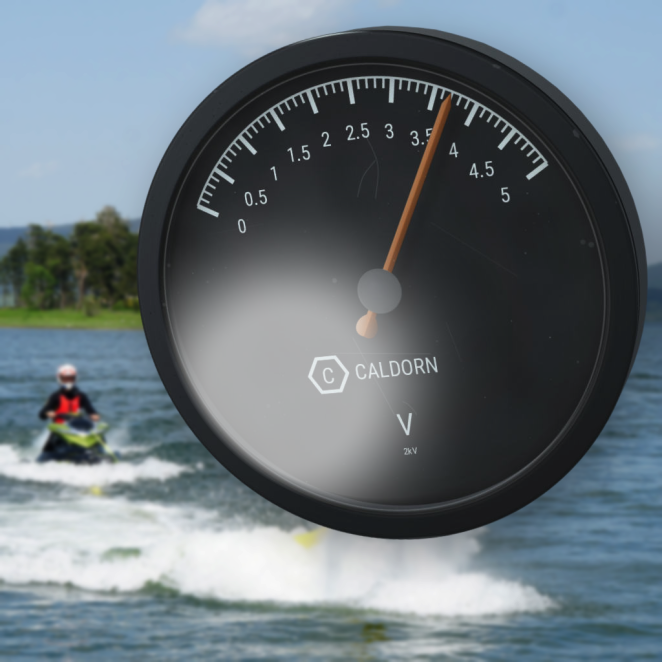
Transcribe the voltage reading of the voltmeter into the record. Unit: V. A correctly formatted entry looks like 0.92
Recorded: 3.7
